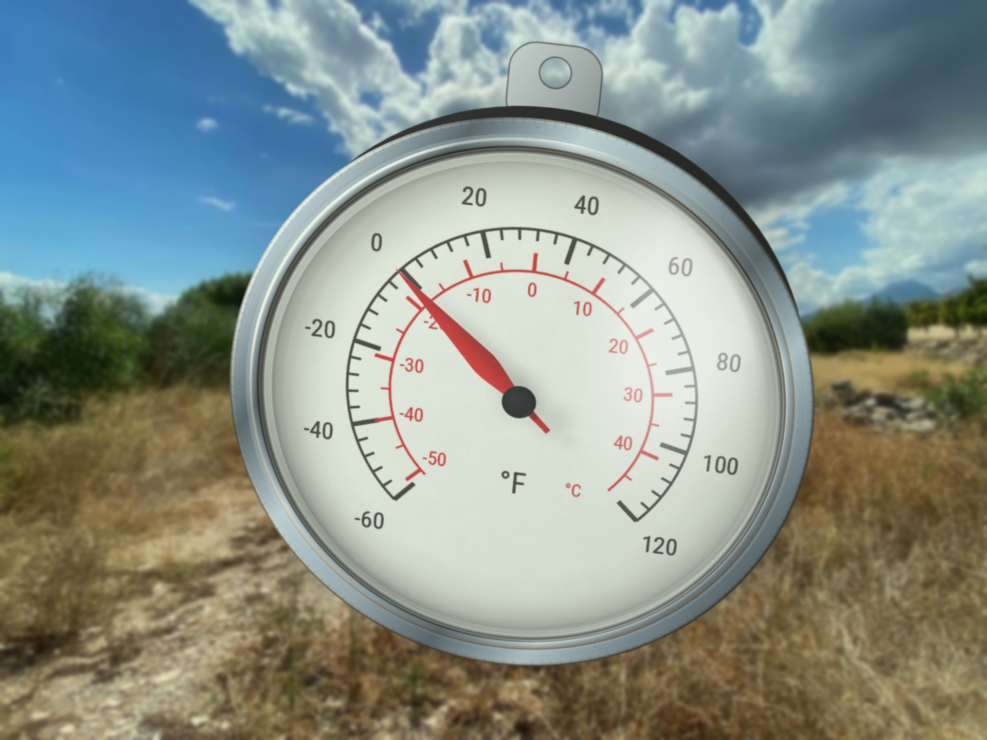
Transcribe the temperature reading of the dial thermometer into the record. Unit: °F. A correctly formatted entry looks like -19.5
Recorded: 0
